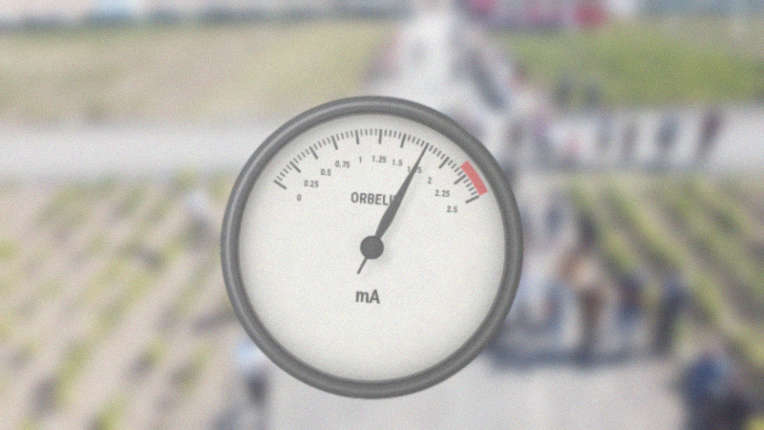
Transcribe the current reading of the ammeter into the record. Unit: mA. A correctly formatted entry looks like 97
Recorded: 1.75
